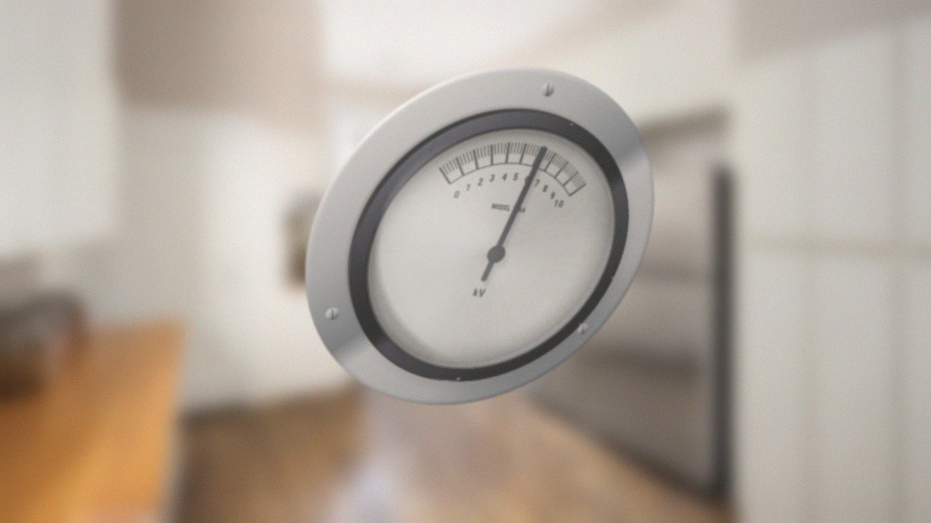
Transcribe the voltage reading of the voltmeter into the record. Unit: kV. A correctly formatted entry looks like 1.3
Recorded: 6
